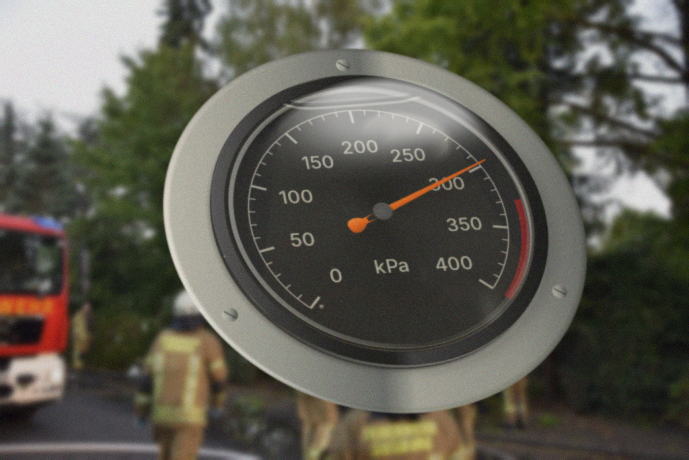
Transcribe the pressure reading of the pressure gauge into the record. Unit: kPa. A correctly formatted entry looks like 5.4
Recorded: 300
